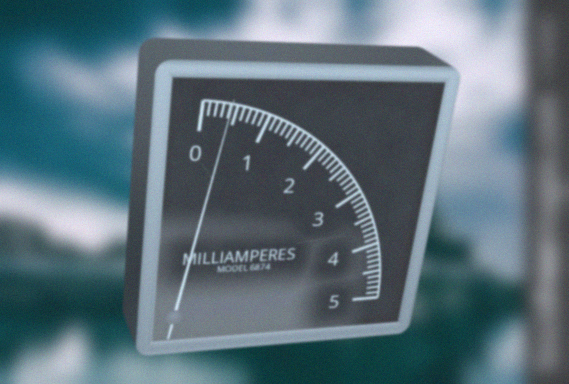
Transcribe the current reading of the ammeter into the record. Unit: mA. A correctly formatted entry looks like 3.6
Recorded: 0.4
